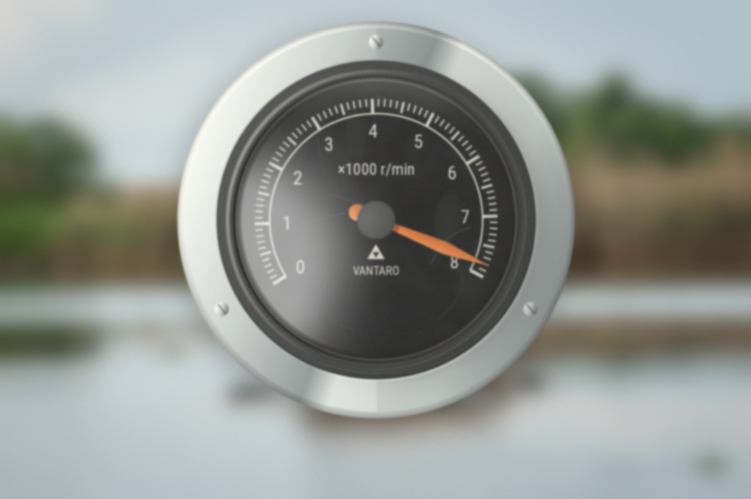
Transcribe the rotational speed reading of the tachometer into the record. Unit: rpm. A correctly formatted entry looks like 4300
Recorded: 7800
